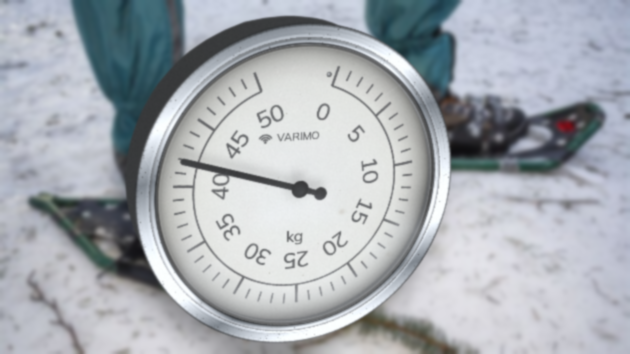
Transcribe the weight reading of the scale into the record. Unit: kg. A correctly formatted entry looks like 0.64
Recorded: 42
